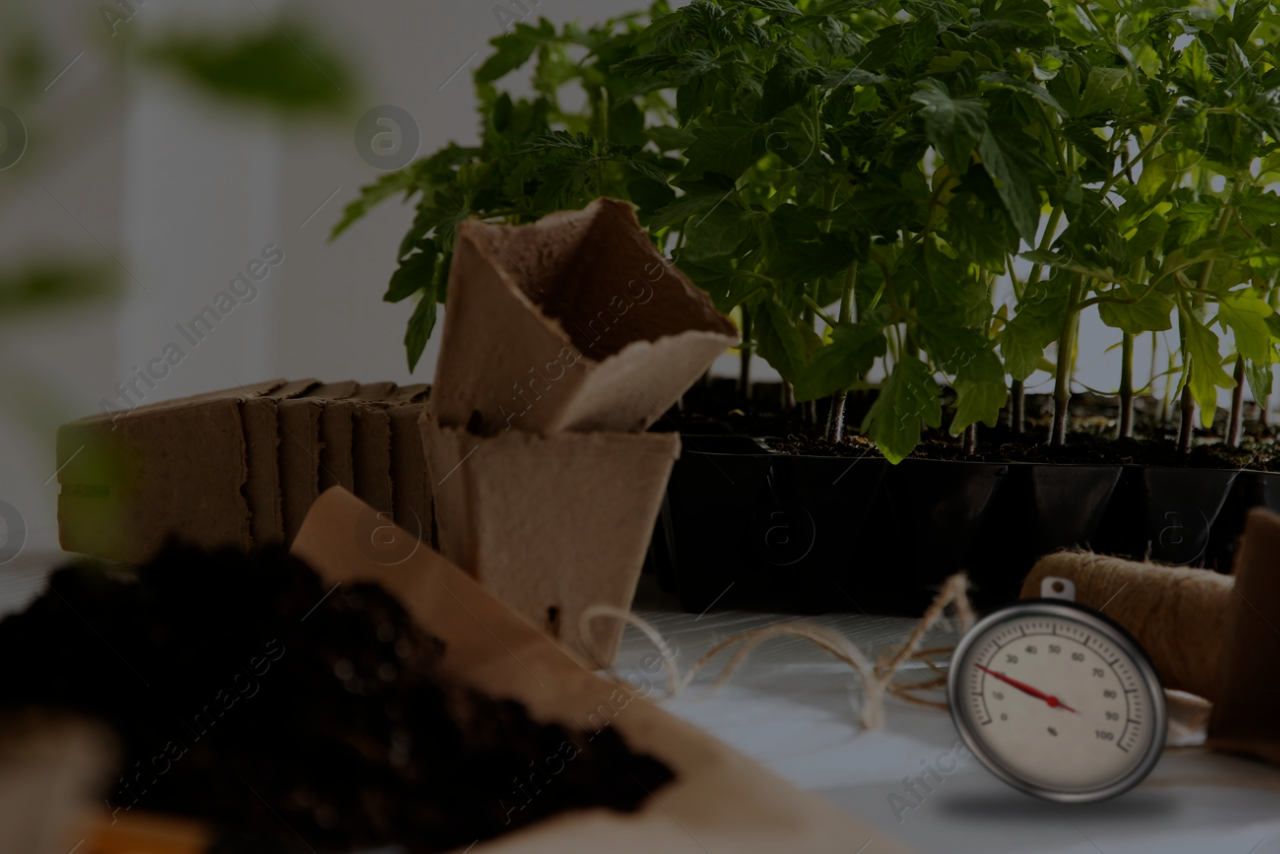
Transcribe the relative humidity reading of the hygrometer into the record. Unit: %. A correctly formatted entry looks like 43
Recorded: 20
